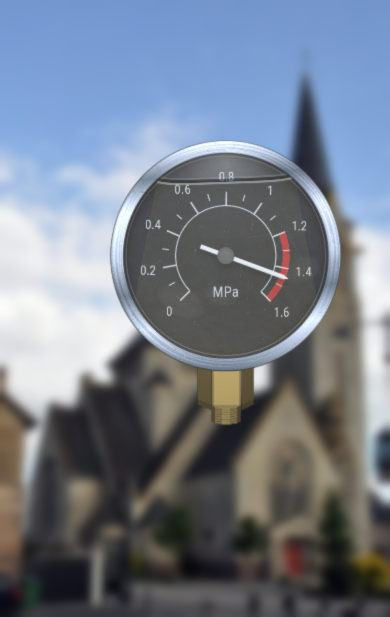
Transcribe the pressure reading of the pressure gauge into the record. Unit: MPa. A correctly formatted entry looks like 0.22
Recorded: 1.45
